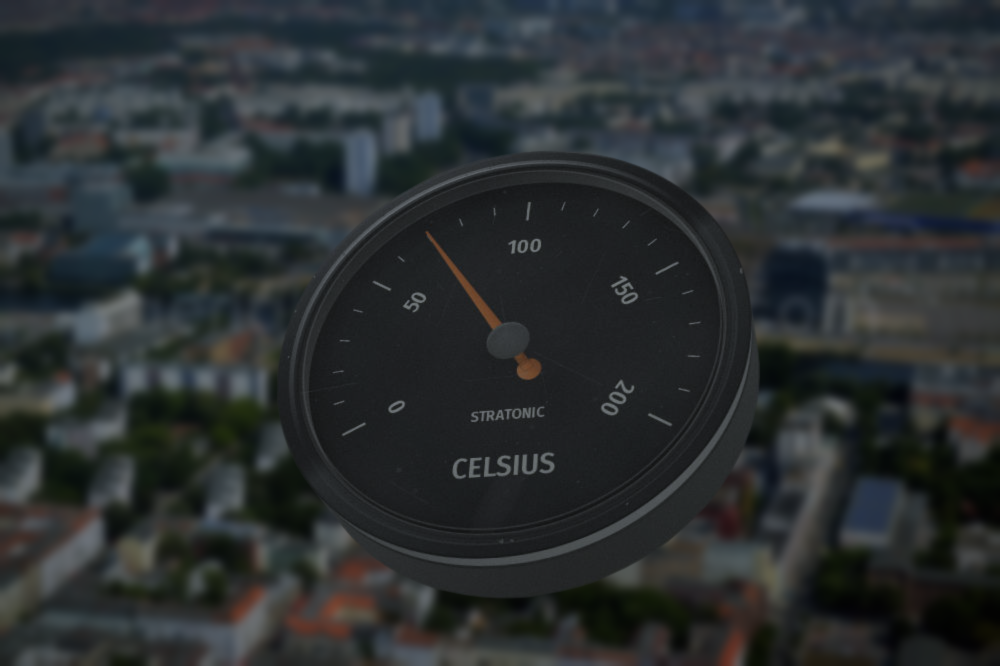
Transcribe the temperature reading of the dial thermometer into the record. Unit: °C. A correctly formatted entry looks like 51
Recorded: 70
